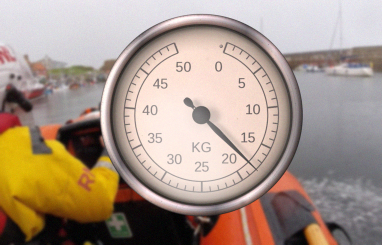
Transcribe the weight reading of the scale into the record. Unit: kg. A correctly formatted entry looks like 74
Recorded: 18
